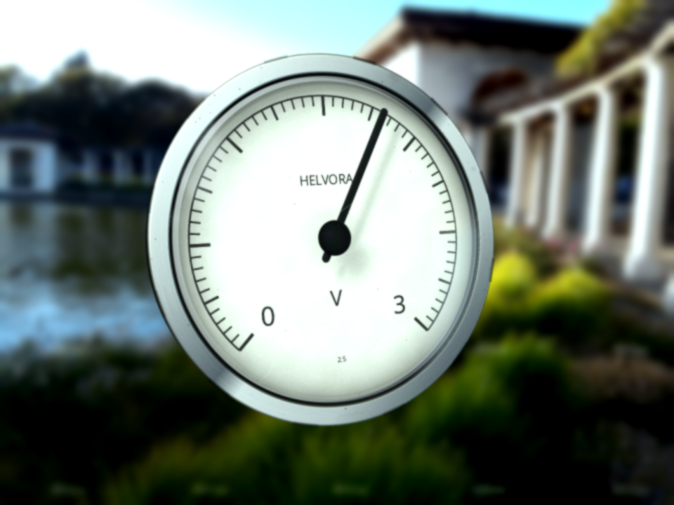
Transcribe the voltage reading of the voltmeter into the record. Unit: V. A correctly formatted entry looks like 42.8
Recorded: 1.8
